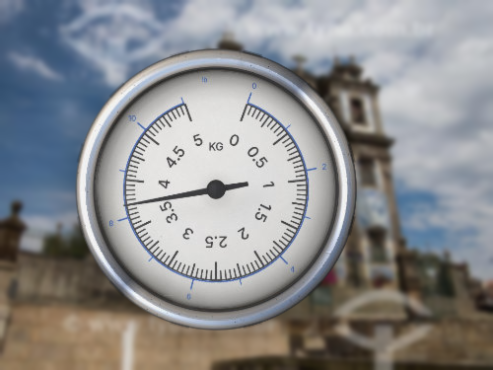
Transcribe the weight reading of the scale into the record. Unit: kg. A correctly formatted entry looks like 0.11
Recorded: 3.75
